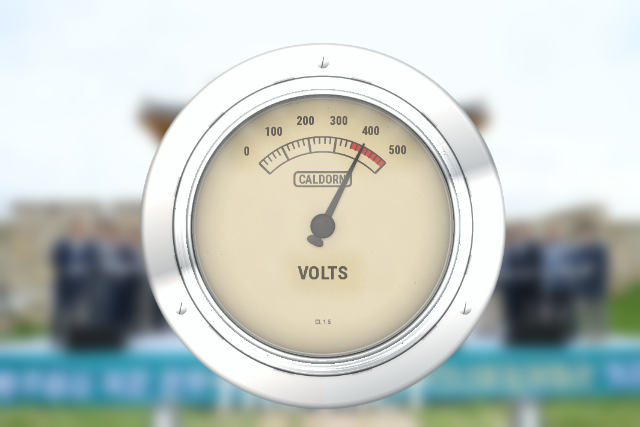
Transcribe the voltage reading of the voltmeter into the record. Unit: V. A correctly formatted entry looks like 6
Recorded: 400
